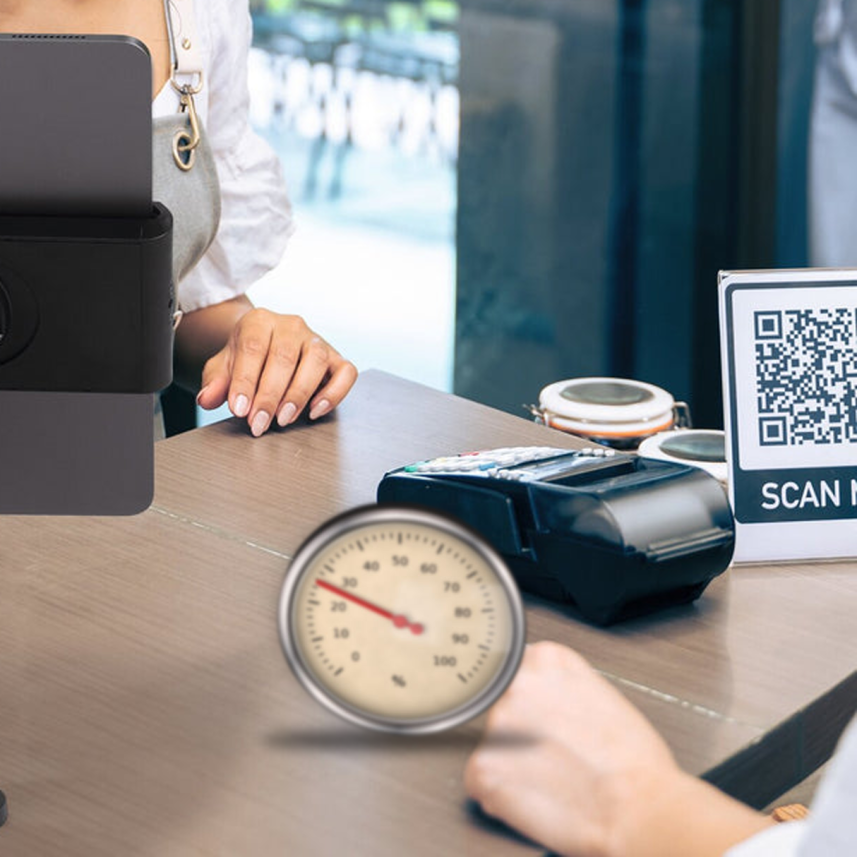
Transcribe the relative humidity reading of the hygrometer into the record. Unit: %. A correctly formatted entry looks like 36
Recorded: 26
